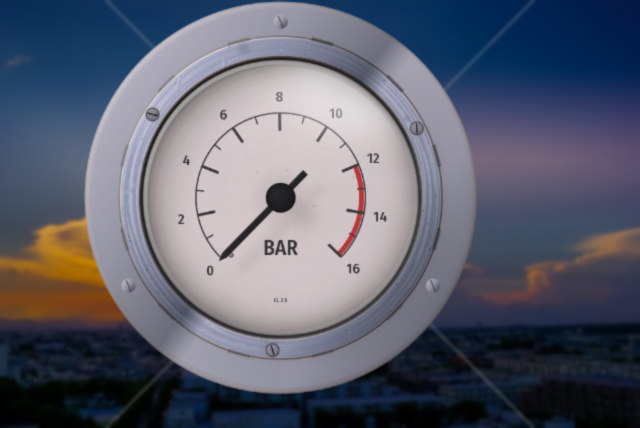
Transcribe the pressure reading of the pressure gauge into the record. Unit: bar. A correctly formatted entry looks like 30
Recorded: 0
